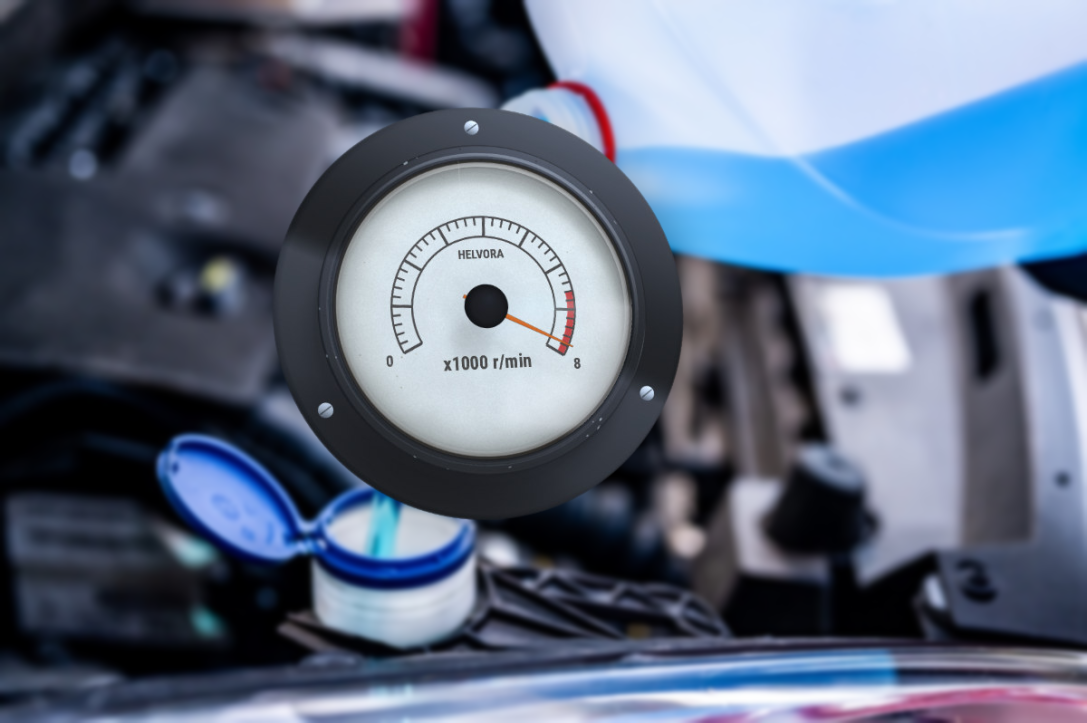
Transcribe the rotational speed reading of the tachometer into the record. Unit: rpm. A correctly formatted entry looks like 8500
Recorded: 7800
